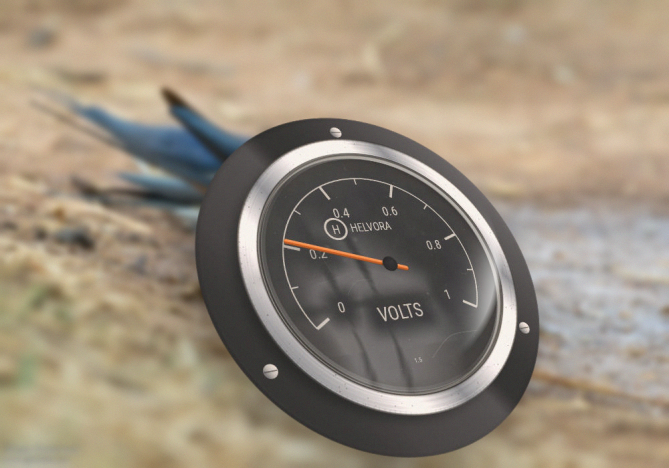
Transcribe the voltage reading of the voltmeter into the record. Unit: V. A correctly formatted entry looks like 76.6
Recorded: 0.2
